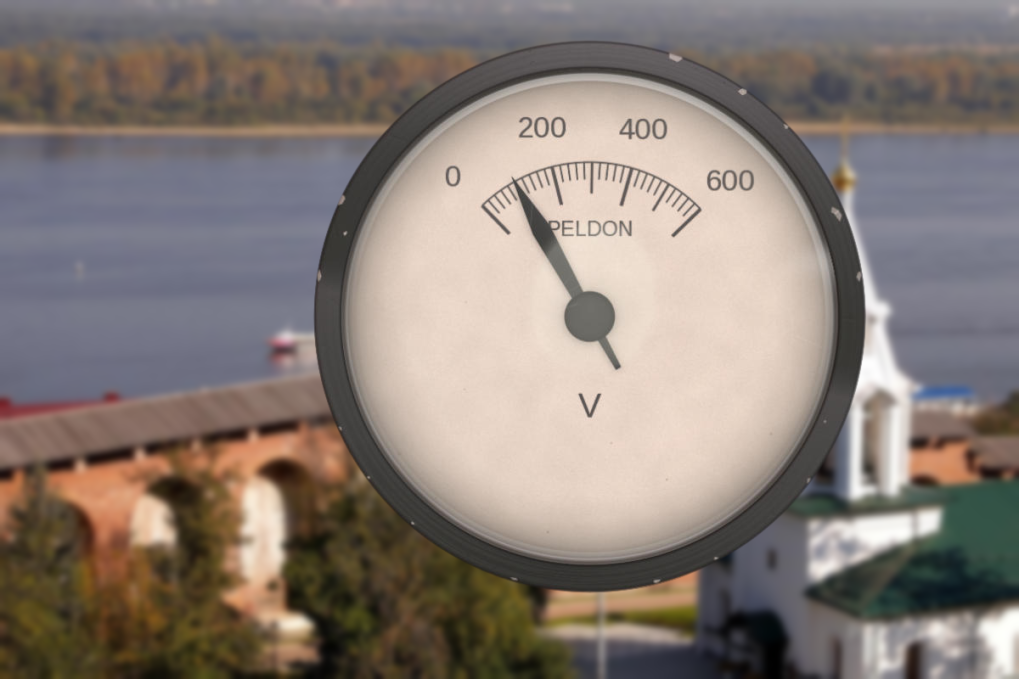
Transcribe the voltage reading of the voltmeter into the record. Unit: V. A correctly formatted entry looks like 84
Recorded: 100
